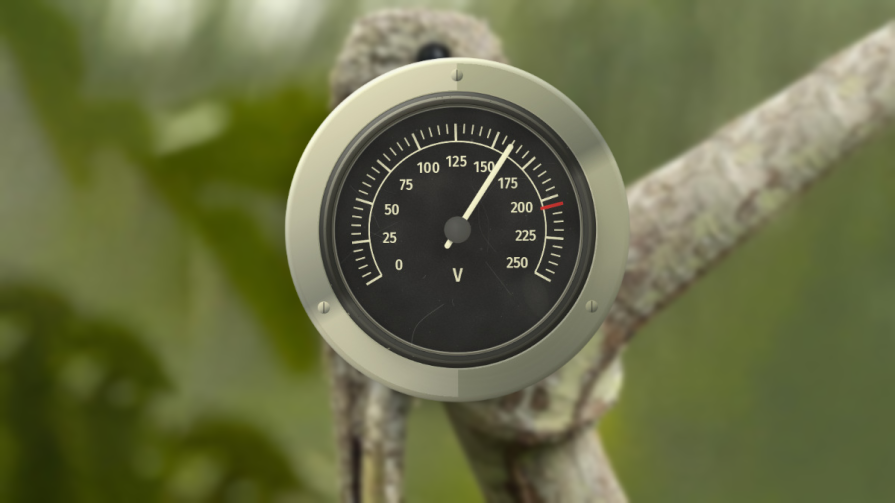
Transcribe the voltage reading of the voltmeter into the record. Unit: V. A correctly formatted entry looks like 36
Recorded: 160
